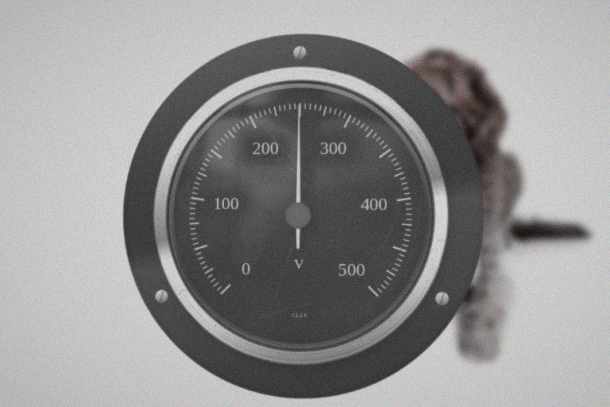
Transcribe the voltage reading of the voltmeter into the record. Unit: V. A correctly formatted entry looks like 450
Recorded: 250
